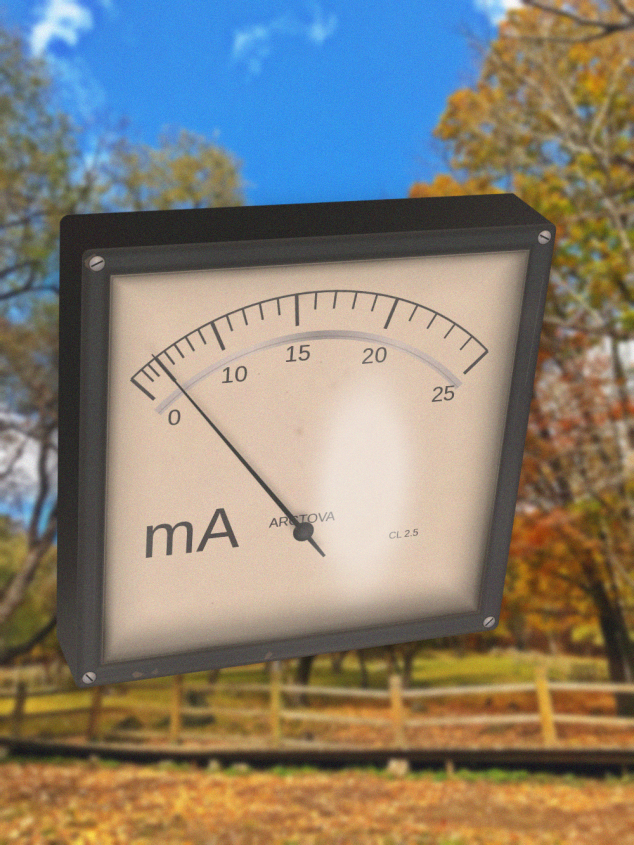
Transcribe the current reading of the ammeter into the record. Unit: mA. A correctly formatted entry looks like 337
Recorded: 5
